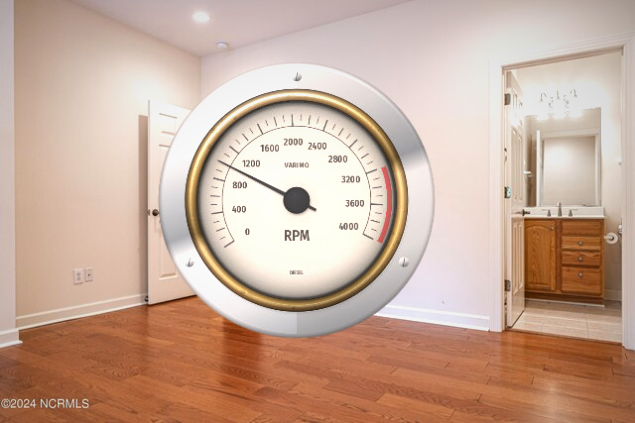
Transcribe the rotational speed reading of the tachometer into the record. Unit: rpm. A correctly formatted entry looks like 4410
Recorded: 1000
